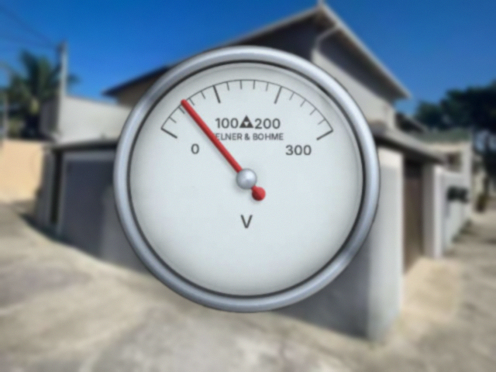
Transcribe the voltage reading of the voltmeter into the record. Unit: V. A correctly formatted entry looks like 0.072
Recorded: 50
